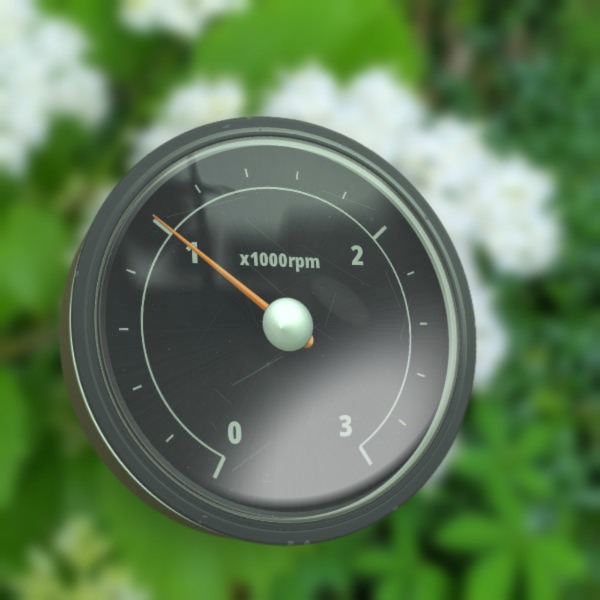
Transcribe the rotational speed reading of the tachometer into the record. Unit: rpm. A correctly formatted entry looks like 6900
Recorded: 1000
